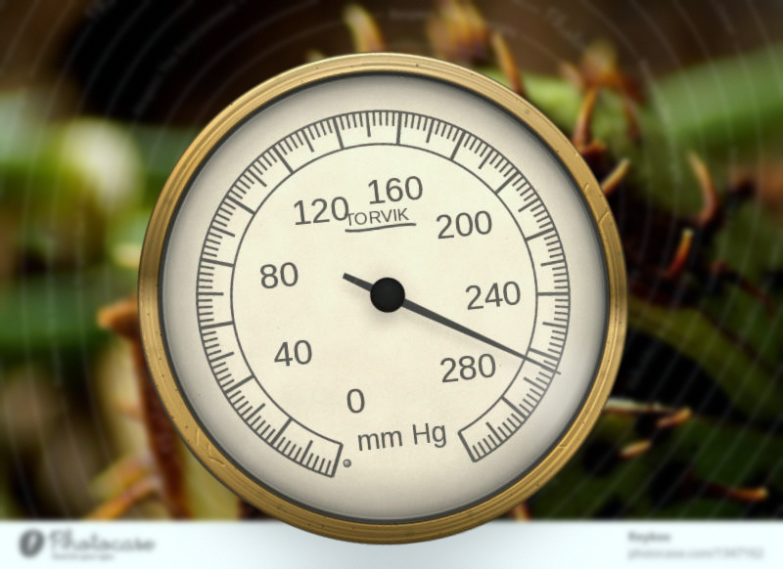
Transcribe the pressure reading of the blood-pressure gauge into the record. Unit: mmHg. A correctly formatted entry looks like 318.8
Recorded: 264
